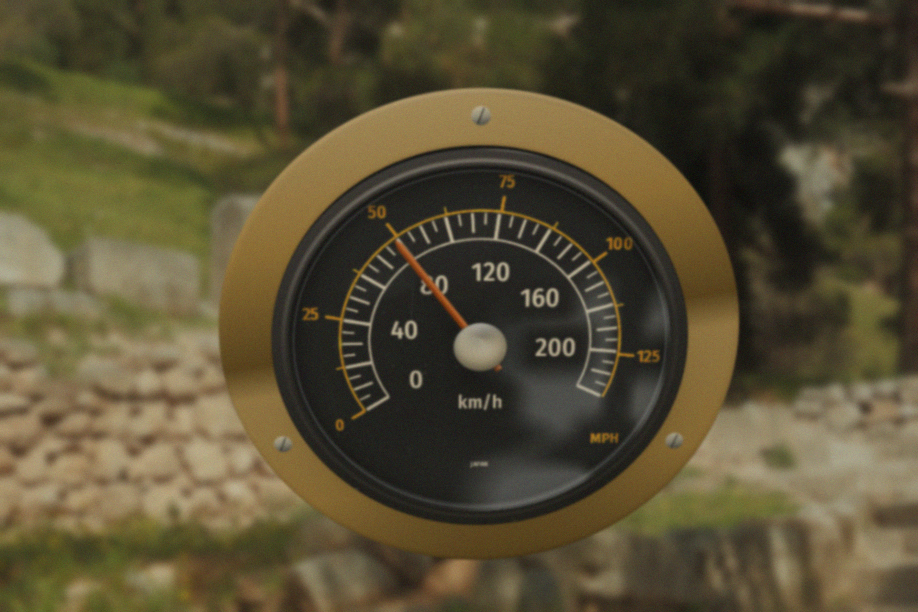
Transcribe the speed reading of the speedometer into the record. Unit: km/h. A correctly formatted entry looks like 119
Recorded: 80
